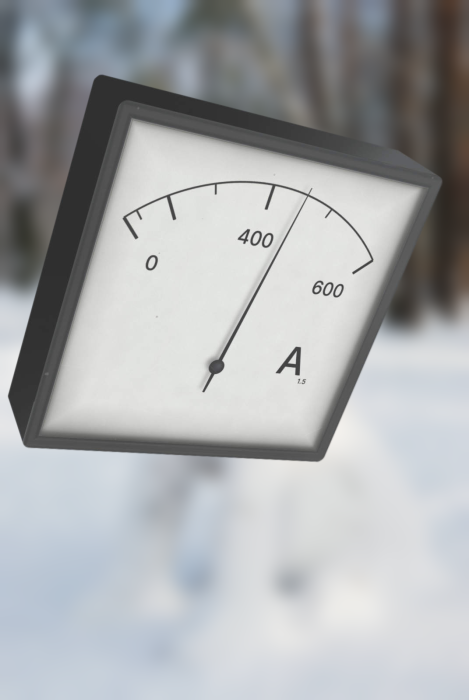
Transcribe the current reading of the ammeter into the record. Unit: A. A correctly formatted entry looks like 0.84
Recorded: 450
